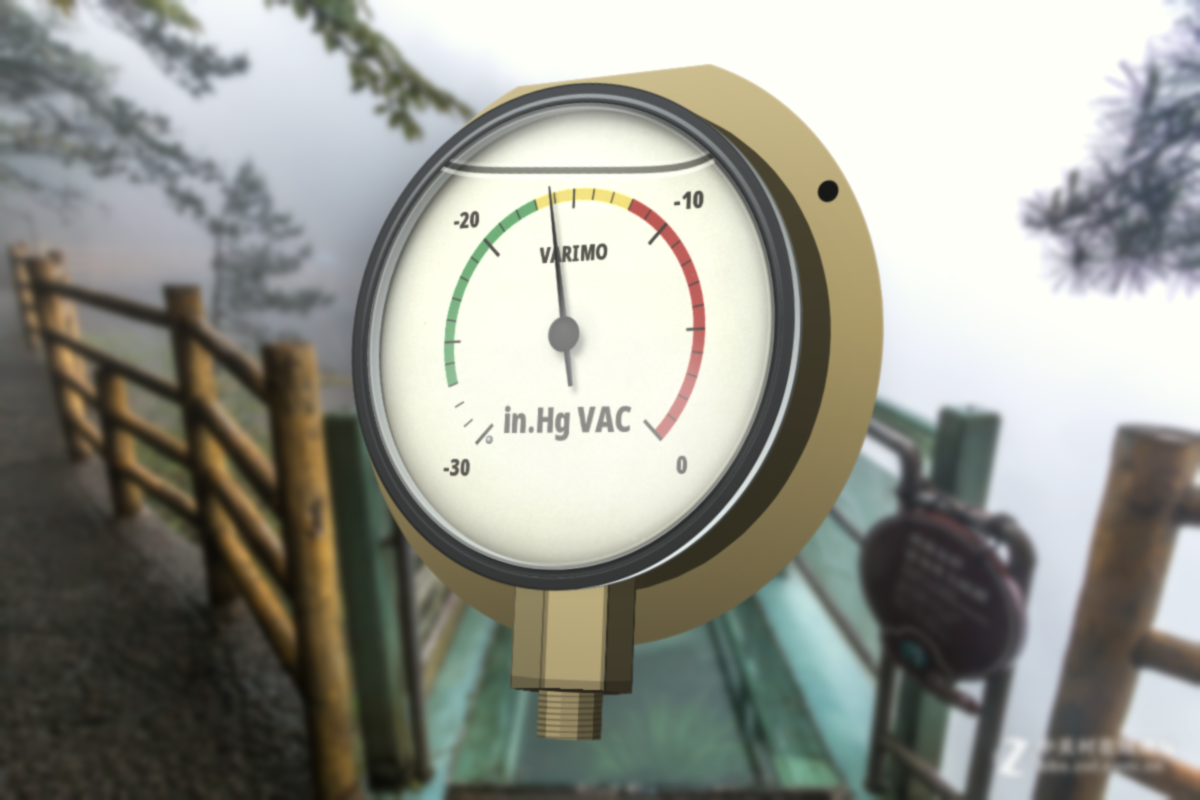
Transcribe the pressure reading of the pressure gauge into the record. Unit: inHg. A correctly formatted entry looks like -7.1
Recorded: -16
